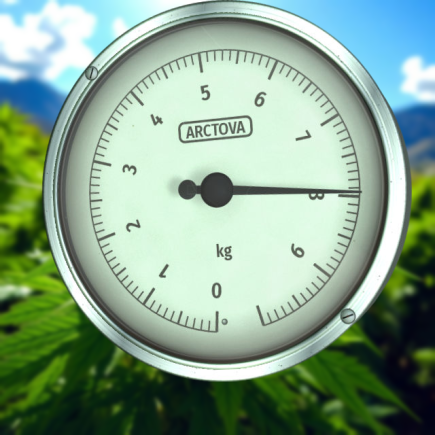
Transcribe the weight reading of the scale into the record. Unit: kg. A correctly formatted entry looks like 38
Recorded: 7.95
